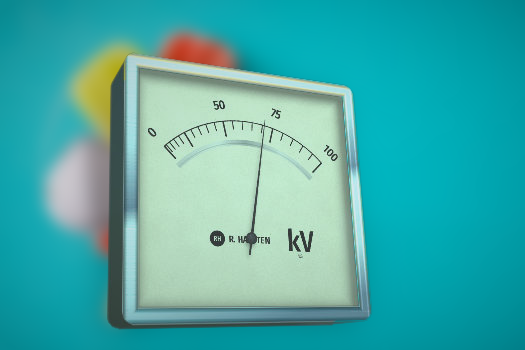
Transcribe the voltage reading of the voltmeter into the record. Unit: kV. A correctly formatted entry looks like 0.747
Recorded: 70
